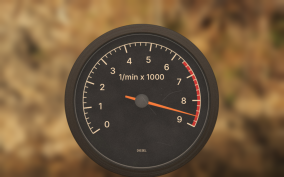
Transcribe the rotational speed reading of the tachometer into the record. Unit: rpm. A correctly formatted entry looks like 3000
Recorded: 8600
